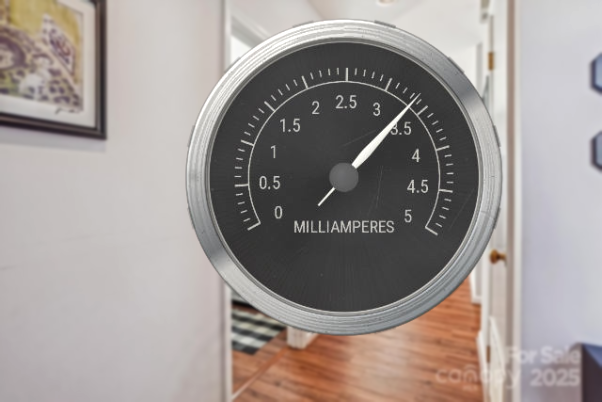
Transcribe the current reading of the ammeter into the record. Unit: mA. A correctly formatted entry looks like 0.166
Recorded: 3.35
